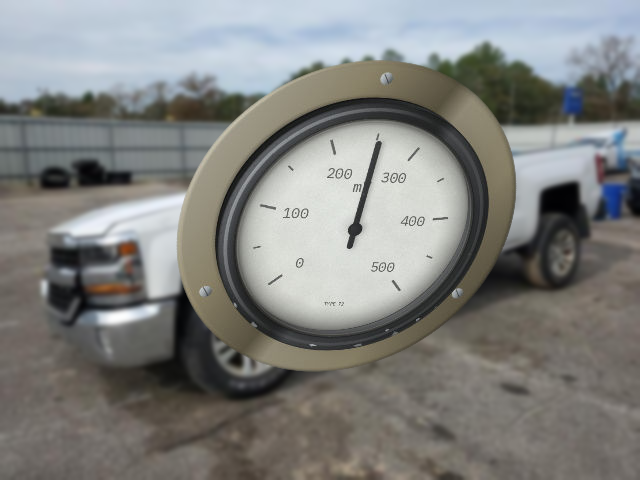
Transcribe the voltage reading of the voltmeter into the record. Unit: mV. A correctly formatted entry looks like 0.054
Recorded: 250
